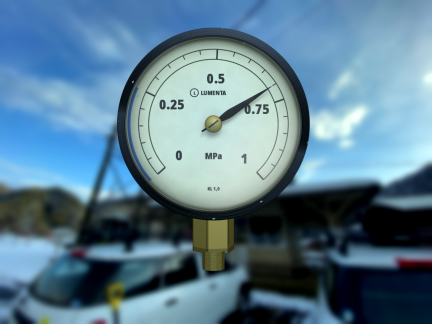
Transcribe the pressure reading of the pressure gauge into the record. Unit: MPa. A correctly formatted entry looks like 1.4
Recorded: 0.7
